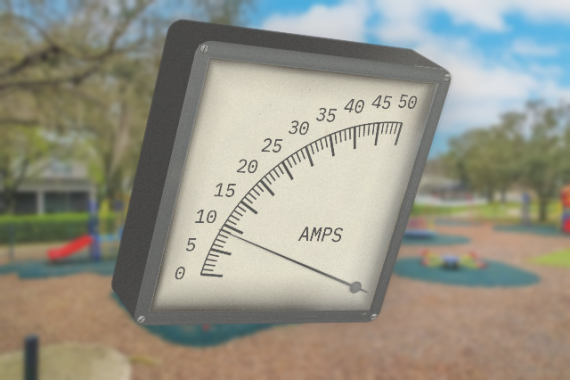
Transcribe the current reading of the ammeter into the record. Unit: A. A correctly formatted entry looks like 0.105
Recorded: 9
